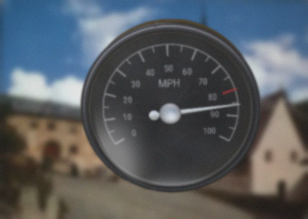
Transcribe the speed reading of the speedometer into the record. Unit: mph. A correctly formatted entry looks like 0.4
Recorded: 85
